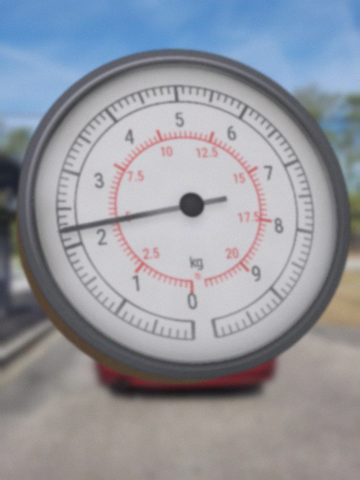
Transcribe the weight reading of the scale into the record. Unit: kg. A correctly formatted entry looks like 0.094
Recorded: 2.2
